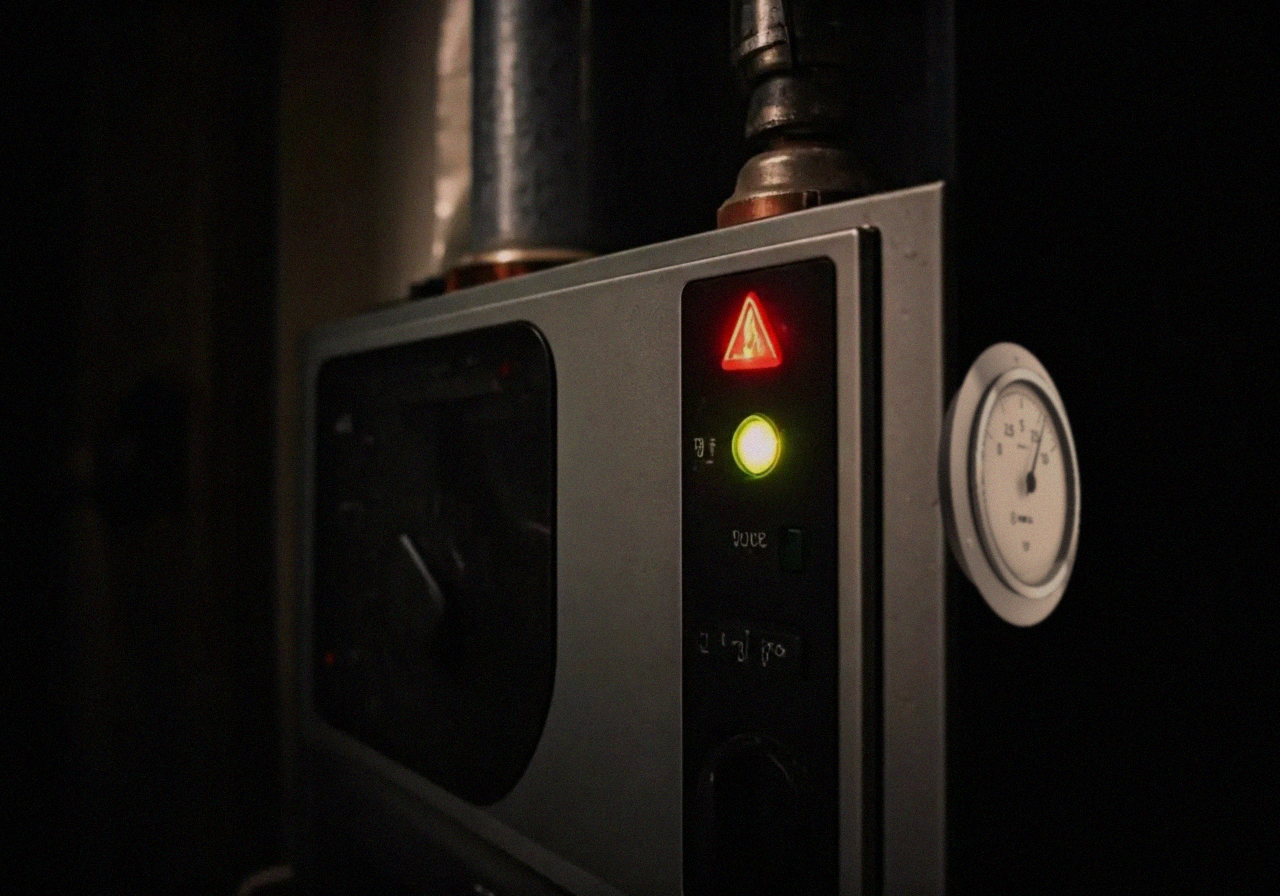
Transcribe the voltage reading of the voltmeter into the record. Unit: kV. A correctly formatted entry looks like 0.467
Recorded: 7.5
